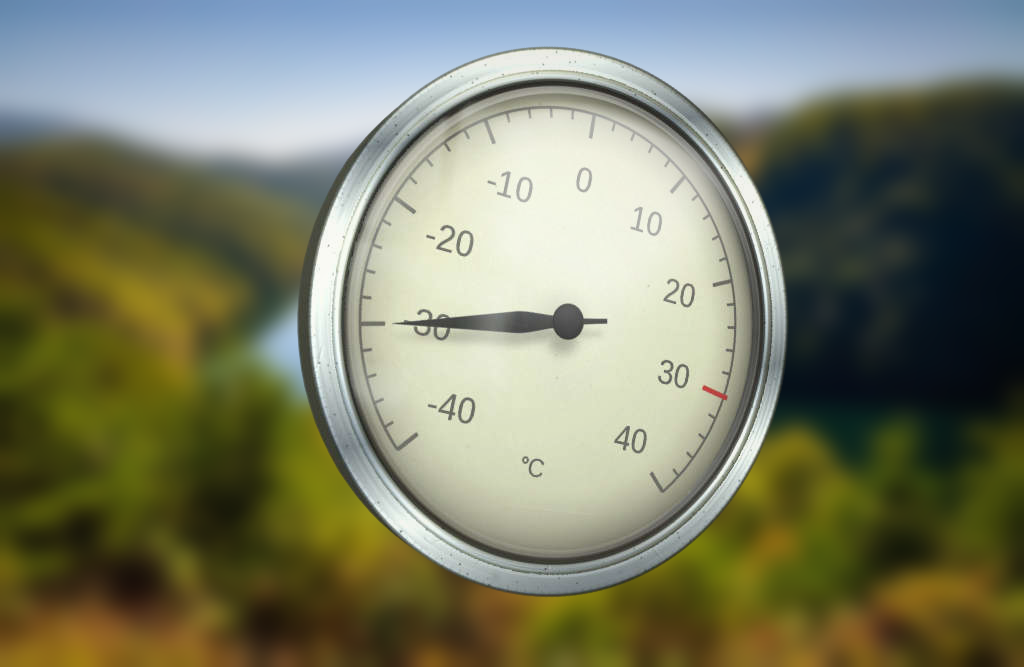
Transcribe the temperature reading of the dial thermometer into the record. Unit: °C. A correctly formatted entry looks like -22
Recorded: -30
